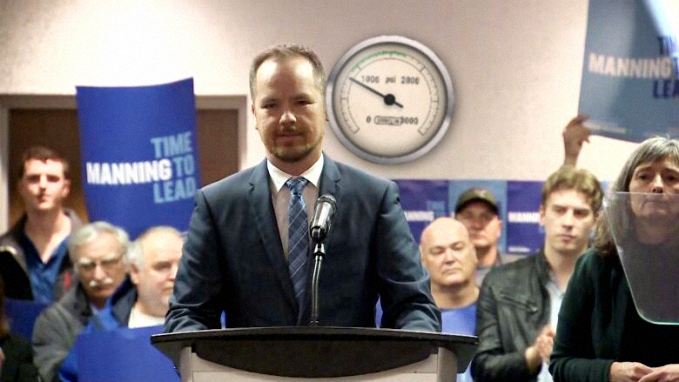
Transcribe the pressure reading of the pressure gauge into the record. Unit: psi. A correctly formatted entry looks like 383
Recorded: 800
